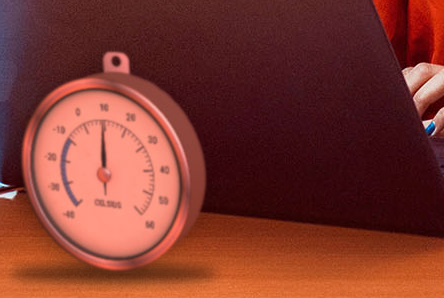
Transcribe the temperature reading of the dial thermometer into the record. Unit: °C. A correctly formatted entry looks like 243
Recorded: 10
